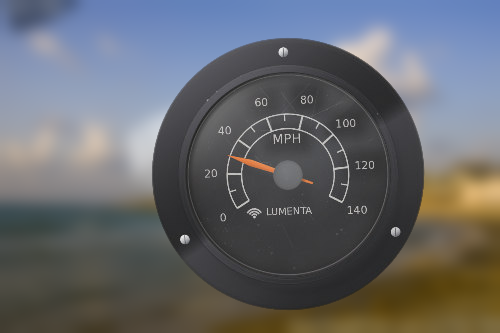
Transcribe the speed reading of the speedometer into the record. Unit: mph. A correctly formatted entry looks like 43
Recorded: 30
